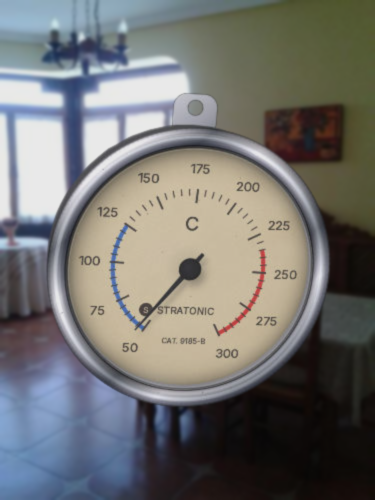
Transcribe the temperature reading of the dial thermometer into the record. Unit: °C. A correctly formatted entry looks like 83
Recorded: 55
